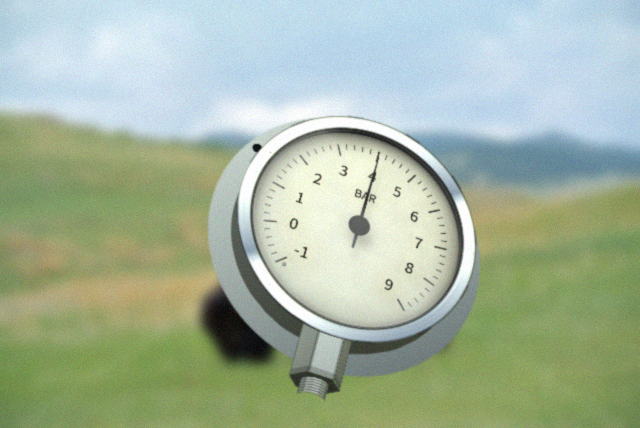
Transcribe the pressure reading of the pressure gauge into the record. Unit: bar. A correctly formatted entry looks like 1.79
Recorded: 4
